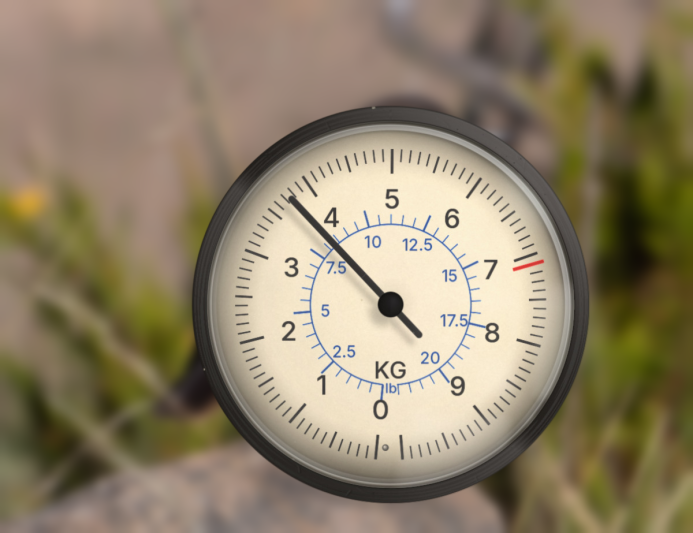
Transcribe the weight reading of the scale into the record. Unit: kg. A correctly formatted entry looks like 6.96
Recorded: 3.75
